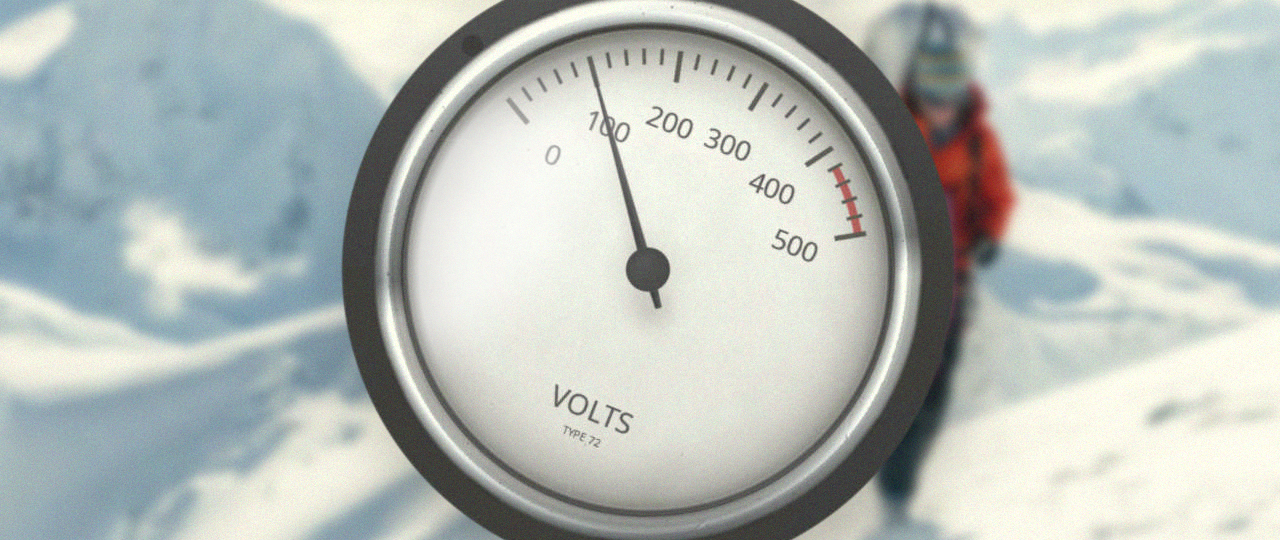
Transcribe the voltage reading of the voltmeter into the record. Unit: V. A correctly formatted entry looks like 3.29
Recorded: 100
